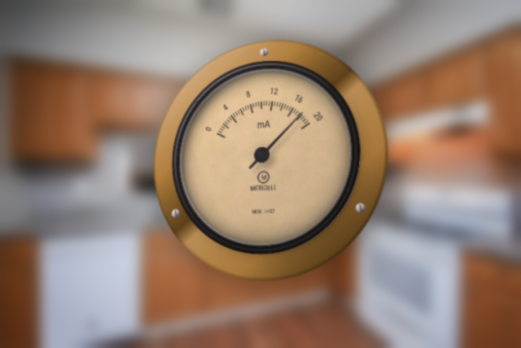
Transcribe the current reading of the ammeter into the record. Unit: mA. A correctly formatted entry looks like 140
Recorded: 18
